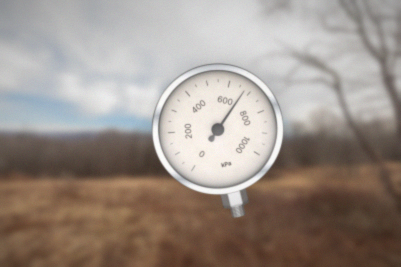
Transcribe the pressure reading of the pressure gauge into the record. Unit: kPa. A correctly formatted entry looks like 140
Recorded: 675
